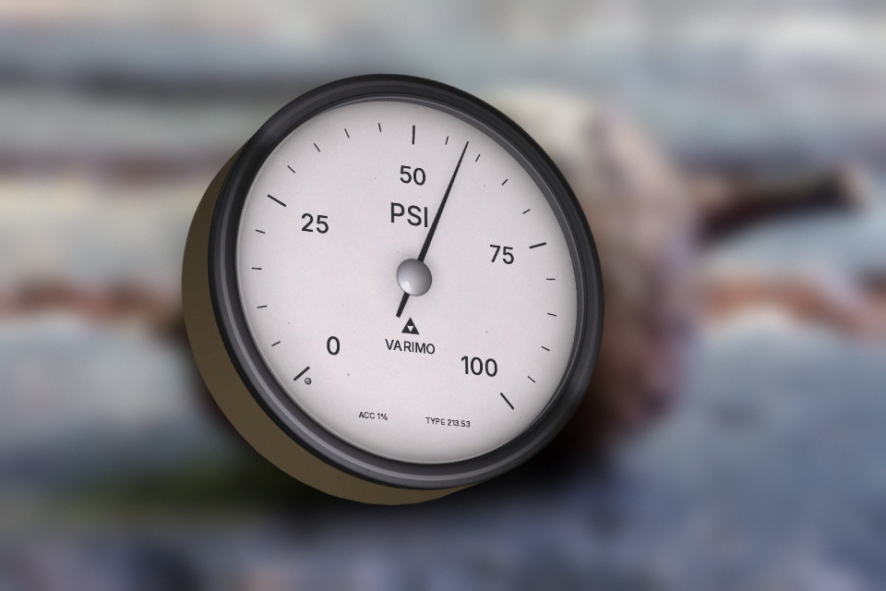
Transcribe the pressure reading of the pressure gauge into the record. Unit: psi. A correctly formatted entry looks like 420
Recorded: 57.5
